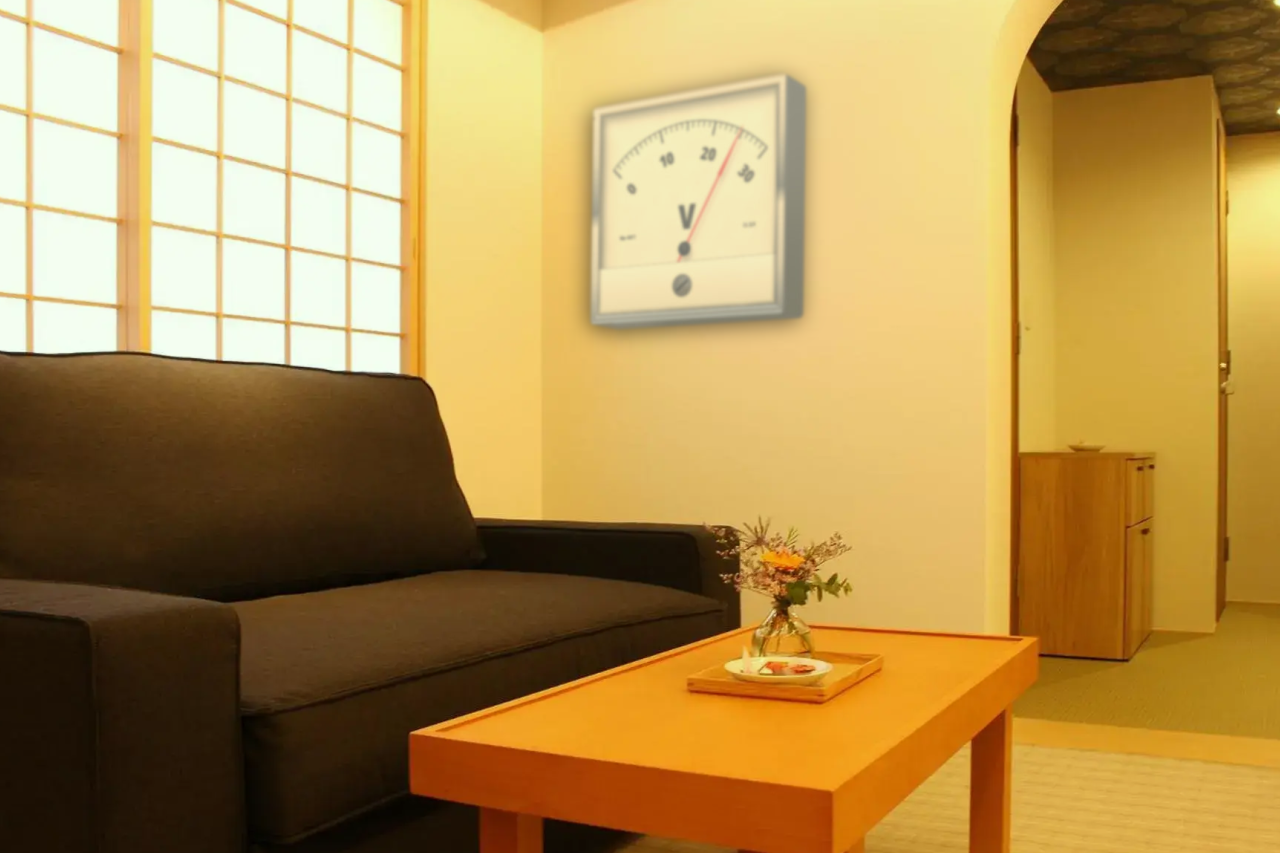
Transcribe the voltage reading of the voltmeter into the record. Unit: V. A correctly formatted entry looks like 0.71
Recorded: 25
